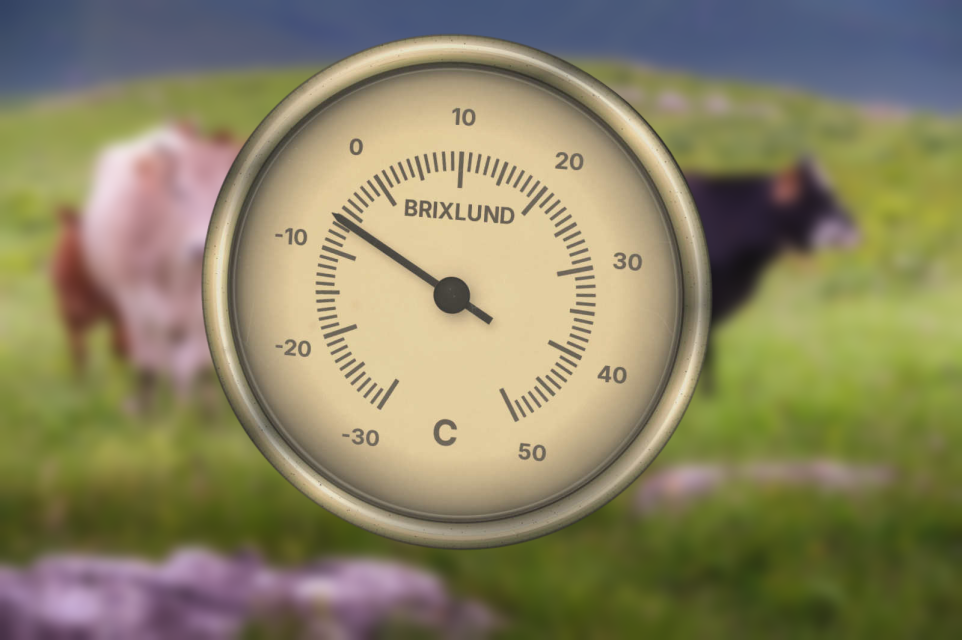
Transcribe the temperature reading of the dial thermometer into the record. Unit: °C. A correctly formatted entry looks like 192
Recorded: -6
